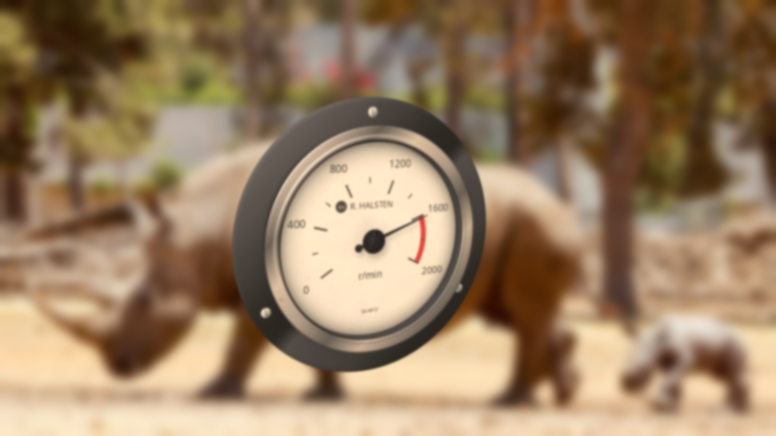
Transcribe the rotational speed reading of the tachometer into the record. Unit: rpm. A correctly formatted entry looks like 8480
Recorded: 1600
